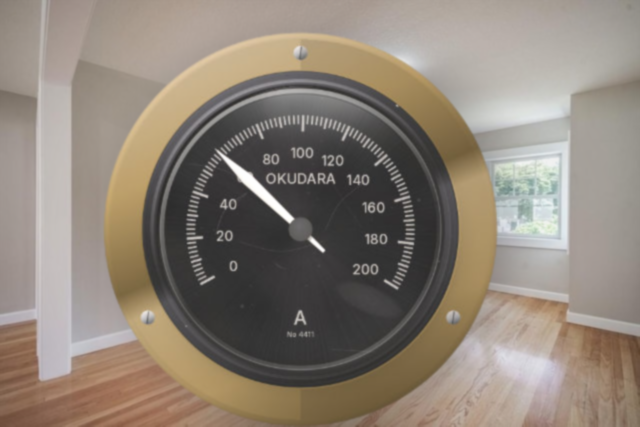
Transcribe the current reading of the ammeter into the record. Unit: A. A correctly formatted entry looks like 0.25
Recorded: 60
